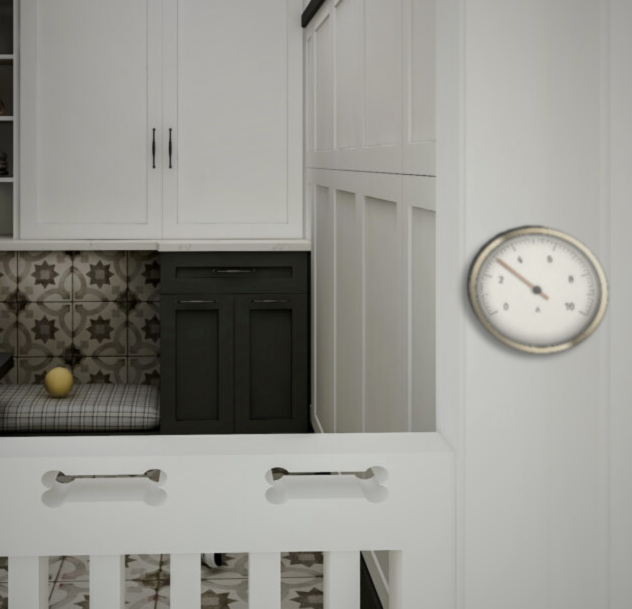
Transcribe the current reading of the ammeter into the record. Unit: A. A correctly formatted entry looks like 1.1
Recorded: 3
